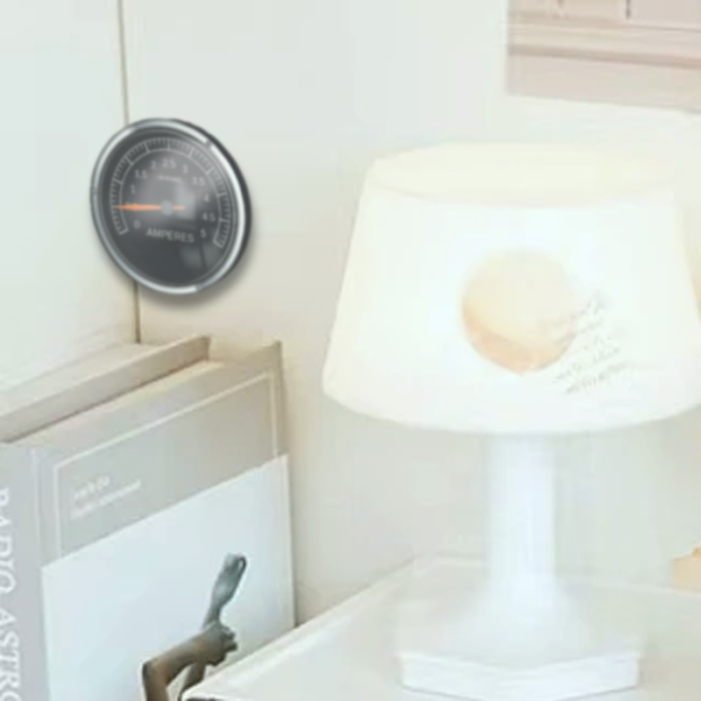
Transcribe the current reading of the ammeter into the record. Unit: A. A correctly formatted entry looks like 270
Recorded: 0.5
